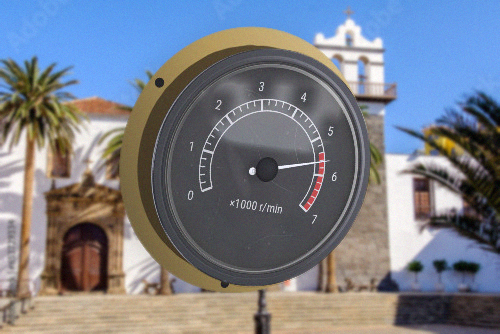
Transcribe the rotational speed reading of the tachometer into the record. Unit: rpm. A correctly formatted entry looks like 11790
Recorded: 5600
